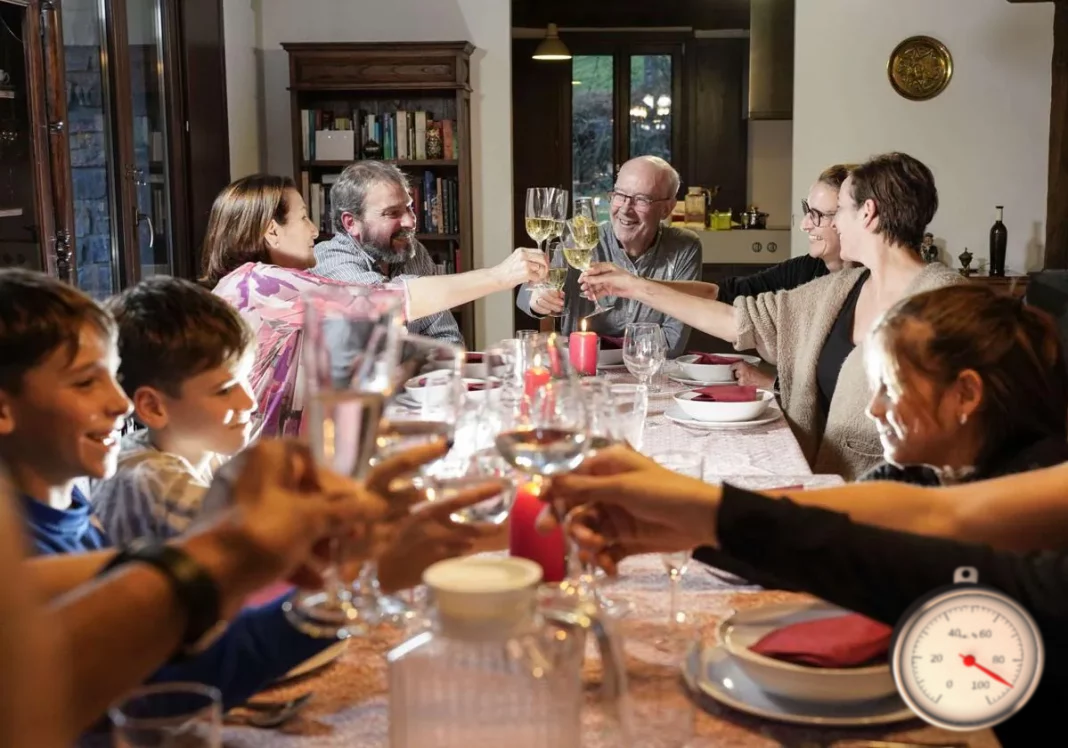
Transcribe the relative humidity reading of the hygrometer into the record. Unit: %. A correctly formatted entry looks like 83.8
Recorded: 90
